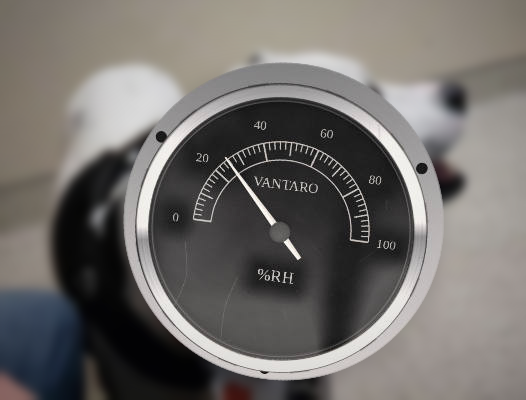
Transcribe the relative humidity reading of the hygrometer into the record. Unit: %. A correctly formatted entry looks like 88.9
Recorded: 26
